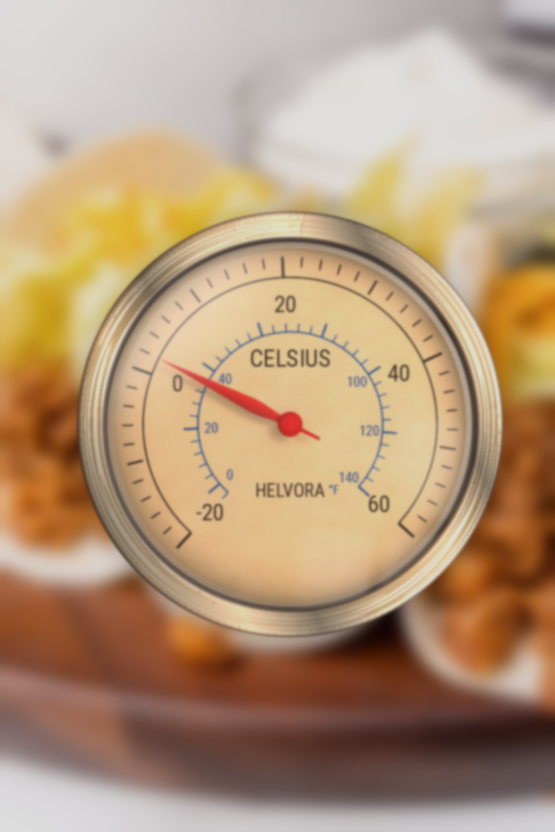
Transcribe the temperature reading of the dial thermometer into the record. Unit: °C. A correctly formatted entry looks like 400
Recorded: 2
